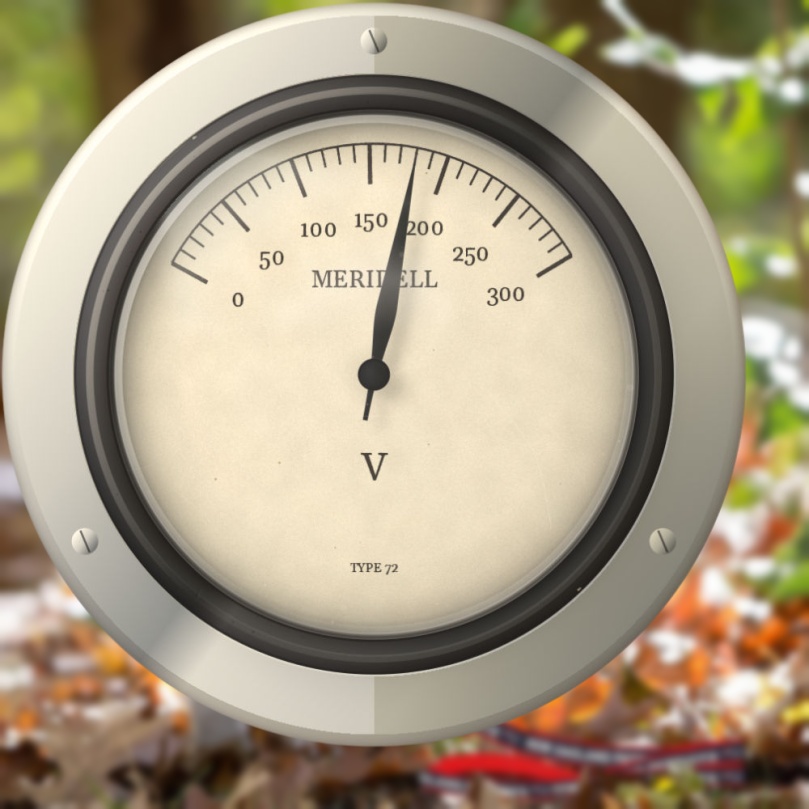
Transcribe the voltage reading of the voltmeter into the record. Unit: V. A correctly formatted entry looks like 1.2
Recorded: 180
